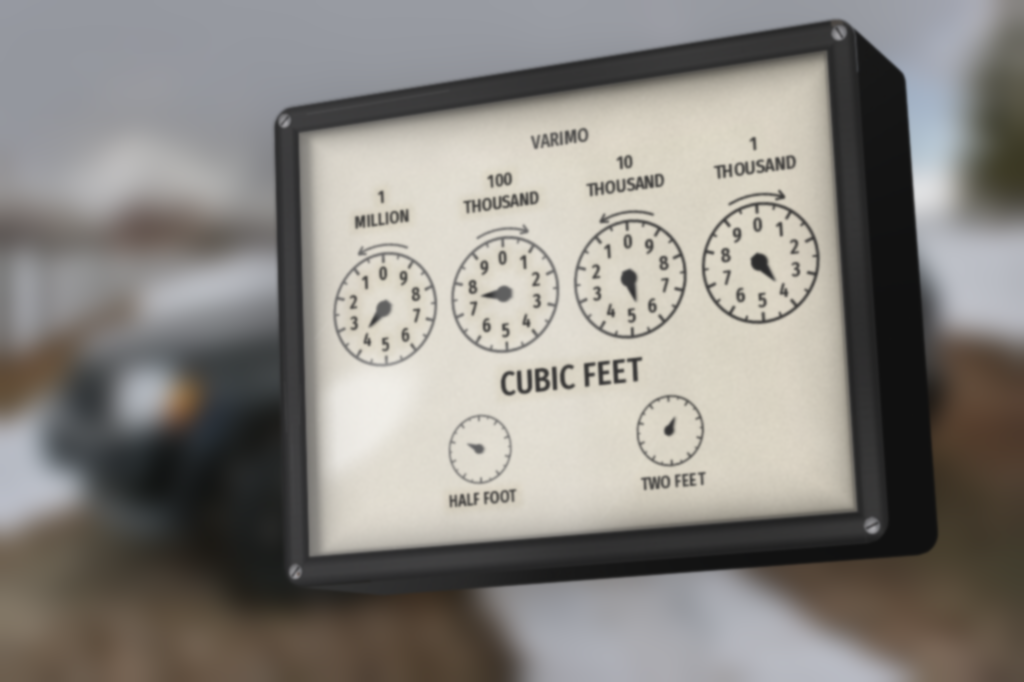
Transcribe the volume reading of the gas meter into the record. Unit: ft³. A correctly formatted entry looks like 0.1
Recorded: 375400
